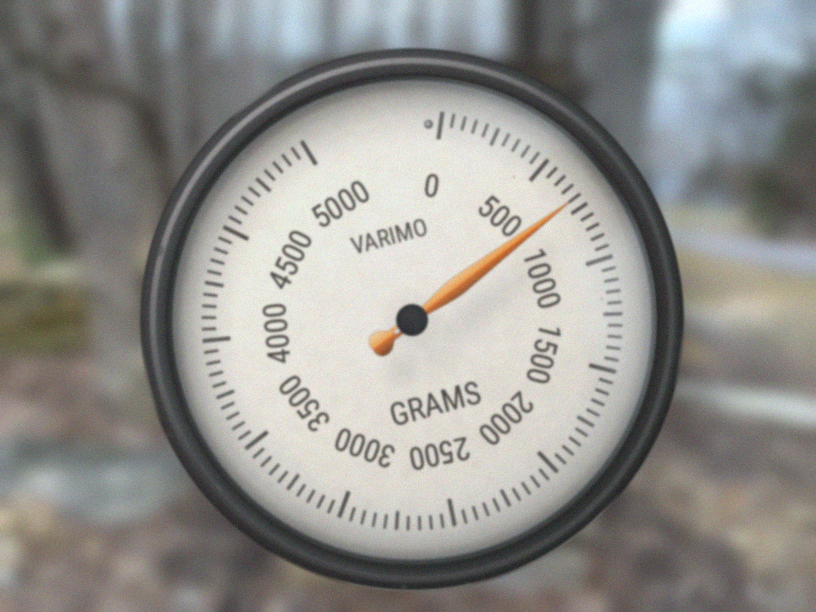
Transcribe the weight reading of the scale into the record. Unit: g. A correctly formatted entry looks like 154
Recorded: 700
